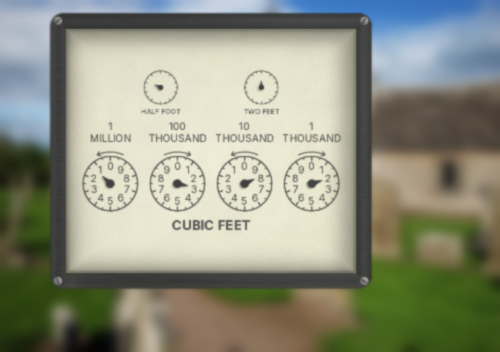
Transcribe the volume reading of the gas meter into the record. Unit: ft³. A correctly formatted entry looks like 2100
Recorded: 128200
